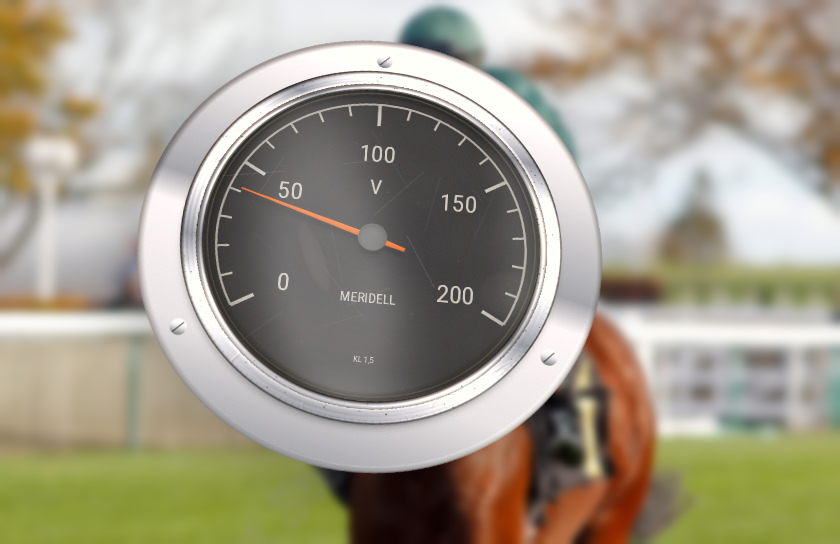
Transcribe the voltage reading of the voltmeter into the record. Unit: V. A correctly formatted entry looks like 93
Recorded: 40
